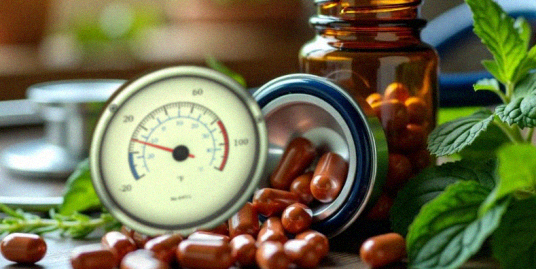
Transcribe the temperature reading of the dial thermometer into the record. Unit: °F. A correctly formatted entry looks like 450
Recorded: 10
